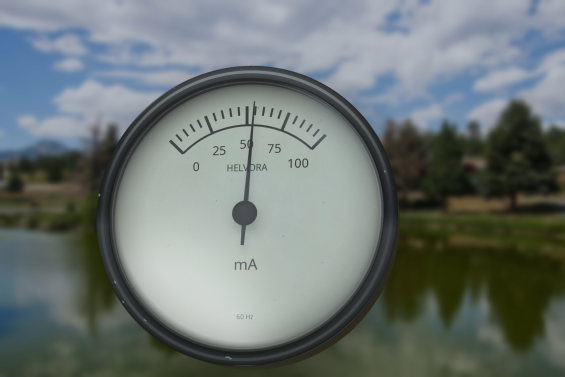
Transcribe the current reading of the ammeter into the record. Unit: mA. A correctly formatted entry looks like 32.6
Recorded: 55
